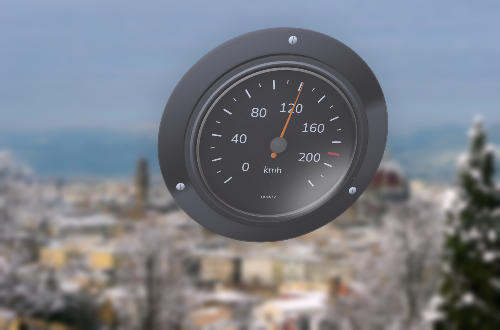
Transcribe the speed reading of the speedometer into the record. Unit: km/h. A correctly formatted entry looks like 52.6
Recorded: 120
